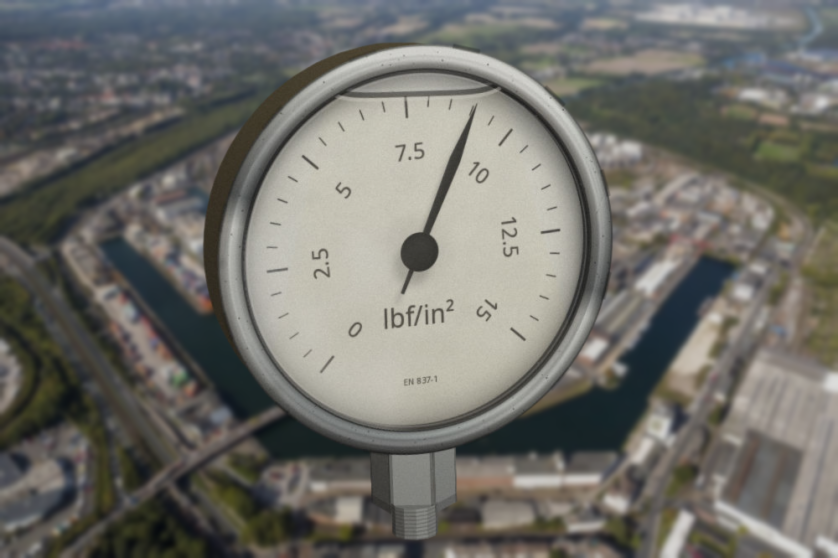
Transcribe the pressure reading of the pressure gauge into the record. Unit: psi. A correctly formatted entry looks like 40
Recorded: 9
